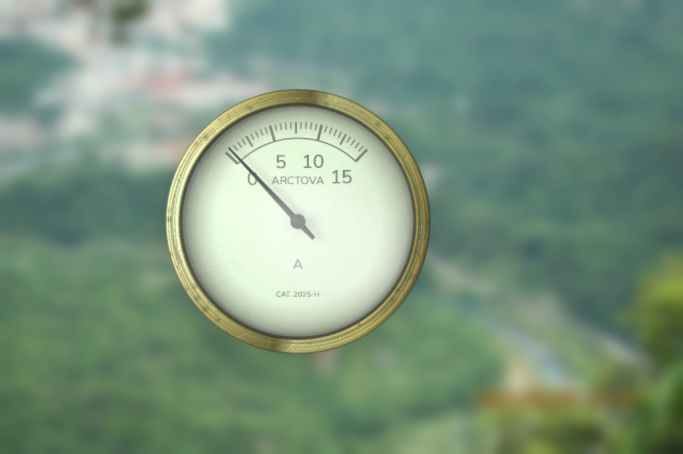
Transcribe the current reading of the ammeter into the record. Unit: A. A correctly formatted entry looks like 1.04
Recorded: 0.5
